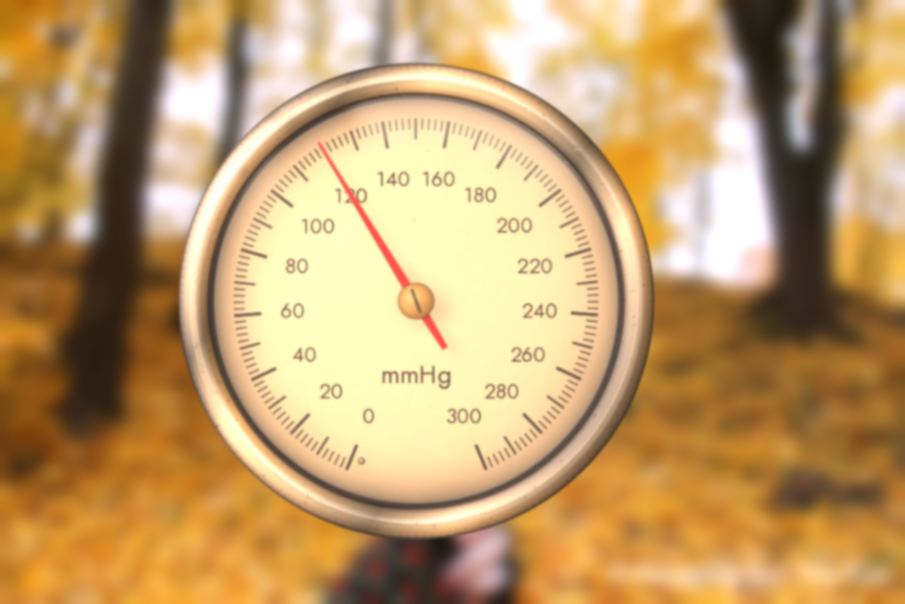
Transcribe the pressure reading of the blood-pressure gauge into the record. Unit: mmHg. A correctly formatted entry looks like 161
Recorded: 120
